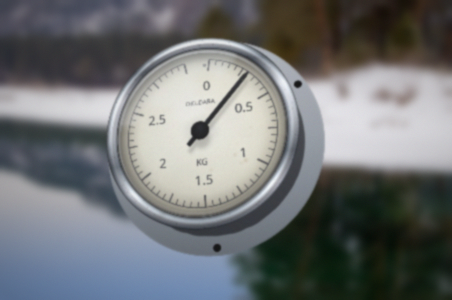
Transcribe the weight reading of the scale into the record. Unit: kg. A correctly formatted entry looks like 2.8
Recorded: 0.3
